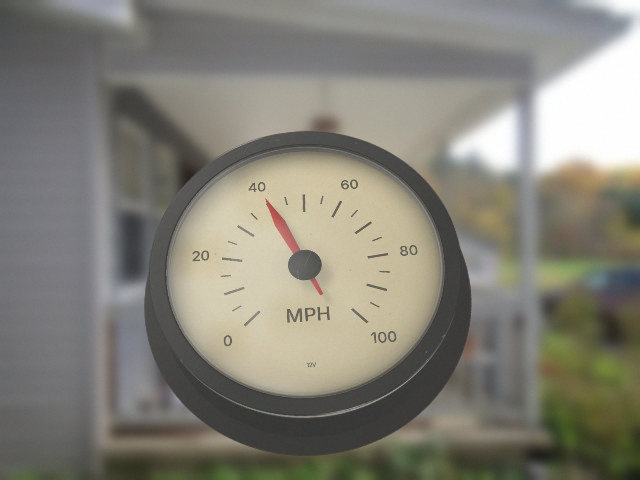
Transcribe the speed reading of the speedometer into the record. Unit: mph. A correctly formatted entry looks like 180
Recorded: 40
